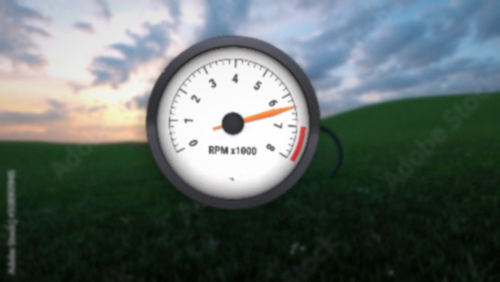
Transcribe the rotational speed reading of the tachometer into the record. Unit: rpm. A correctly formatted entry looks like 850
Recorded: 6400
